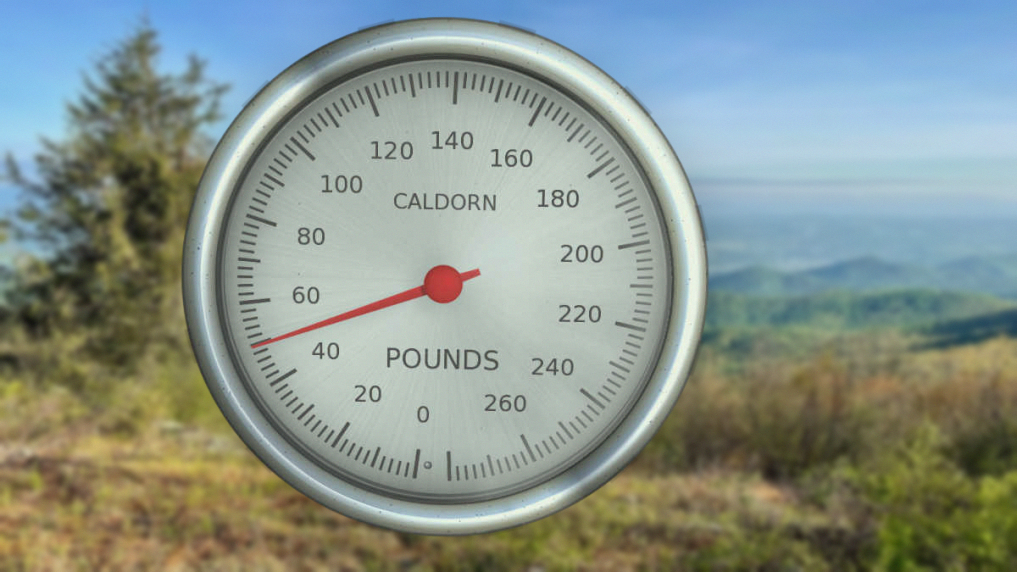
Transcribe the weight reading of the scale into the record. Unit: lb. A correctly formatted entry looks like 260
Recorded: 50
